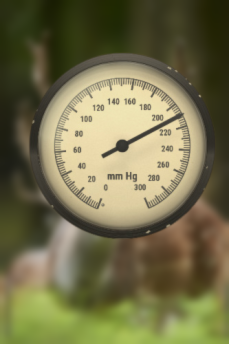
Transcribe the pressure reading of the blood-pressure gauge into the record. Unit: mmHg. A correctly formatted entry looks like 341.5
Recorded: 210
